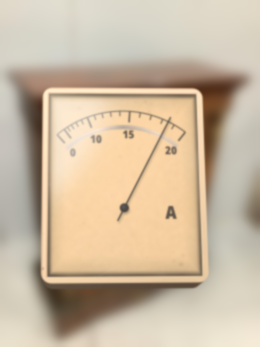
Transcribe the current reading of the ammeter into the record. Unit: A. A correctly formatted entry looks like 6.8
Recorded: 18.5
